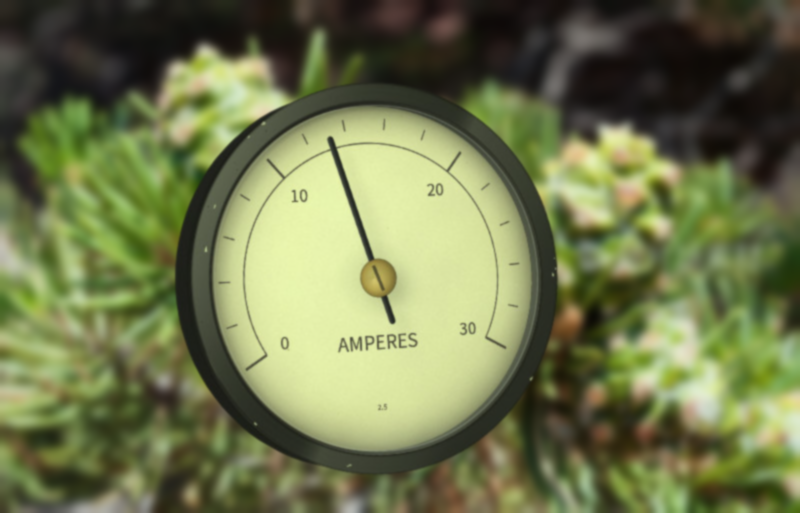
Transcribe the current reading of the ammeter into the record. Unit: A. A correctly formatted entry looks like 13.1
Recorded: 13
